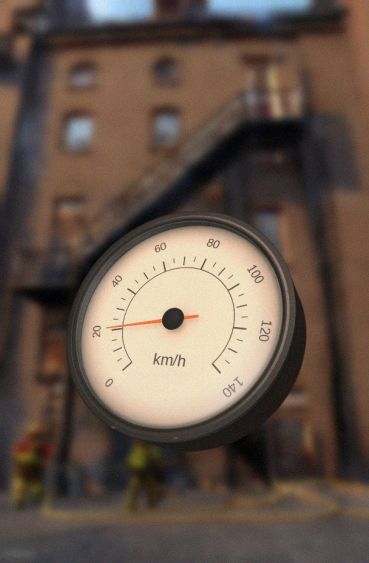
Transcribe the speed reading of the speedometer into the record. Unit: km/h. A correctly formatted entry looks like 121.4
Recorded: 20
